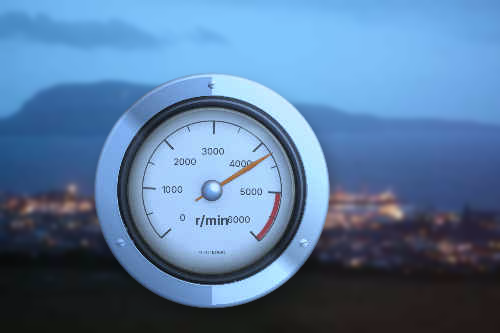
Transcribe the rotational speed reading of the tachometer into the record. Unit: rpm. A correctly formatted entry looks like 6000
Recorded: 4250
